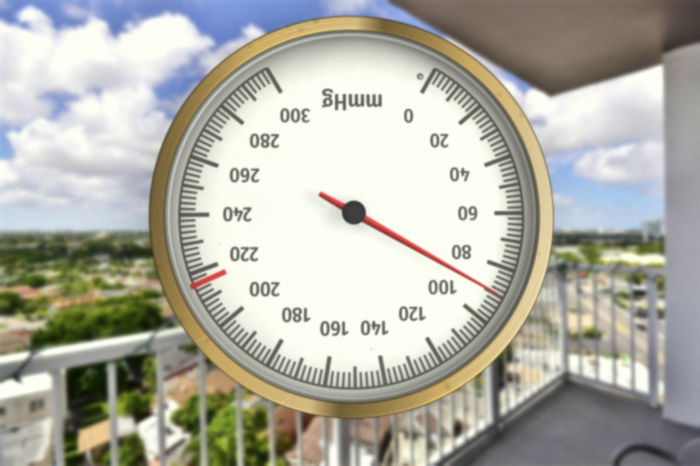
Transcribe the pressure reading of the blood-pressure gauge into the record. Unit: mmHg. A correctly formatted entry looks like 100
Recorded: 90
